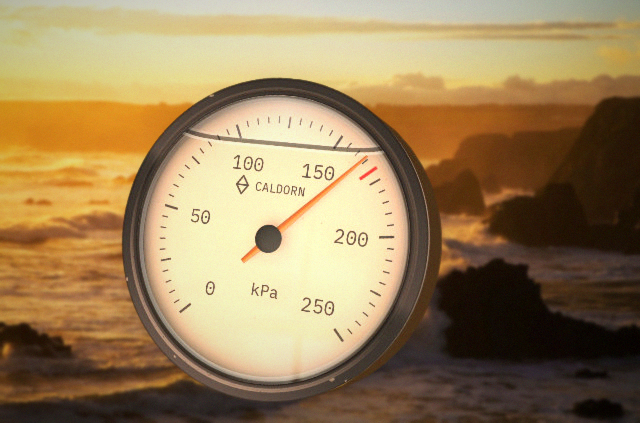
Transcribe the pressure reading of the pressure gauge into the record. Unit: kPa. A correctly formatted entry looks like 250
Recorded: 165
